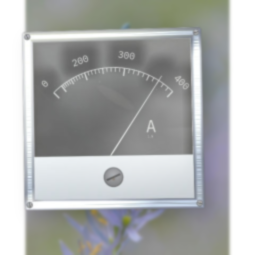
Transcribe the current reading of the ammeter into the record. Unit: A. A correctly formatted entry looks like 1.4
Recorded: 370
